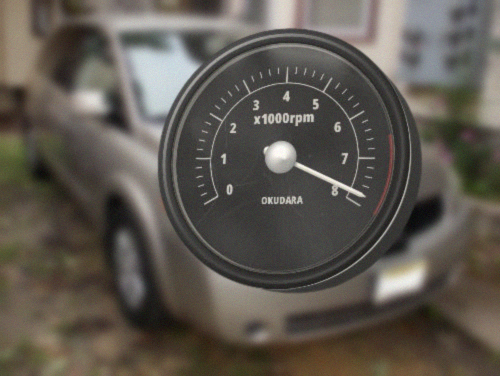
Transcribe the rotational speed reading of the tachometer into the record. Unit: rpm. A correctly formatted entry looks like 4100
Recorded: 7800
